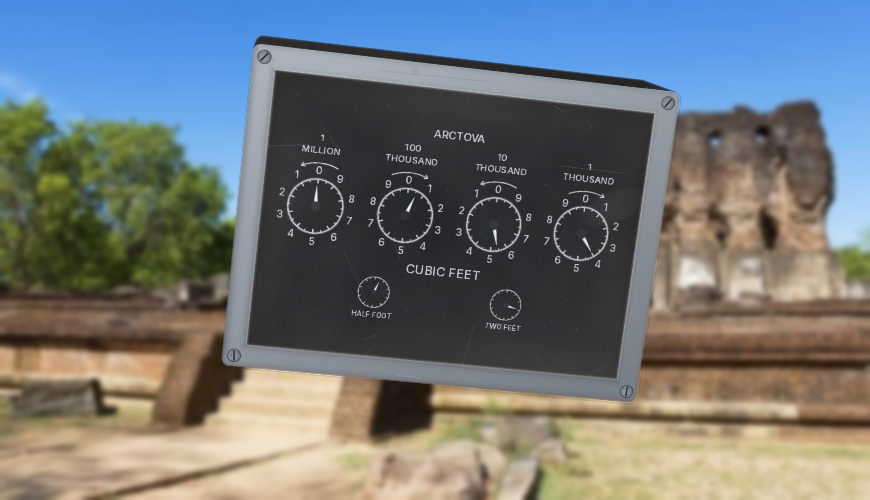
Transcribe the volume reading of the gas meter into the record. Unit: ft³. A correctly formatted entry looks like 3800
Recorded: 5400
